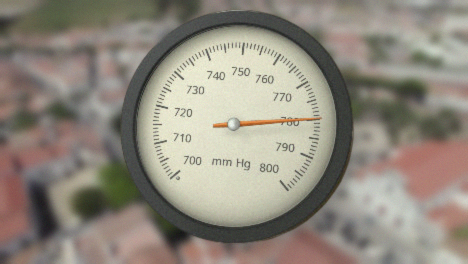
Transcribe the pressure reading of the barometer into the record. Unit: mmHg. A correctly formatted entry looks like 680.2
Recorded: 780
